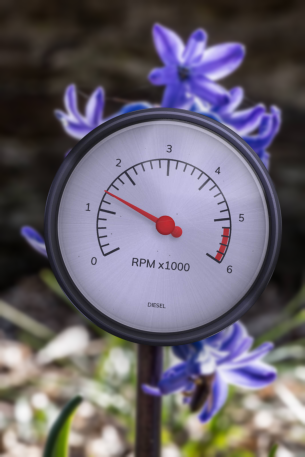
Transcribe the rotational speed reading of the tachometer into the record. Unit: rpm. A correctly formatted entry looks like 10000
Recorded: 1400
